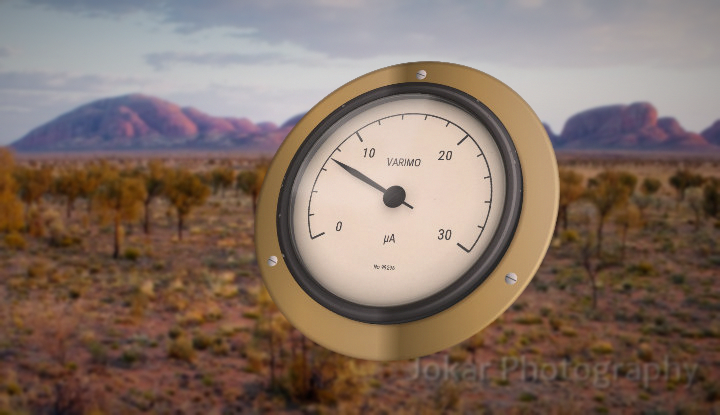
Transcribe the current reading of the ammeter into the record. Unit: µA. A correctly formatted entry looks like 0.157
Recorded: 7
